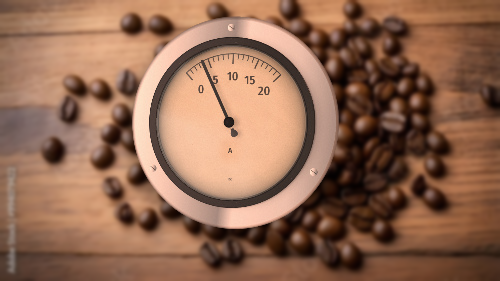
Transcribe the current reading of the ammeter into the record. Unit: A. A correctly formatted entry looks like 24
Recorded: 4
